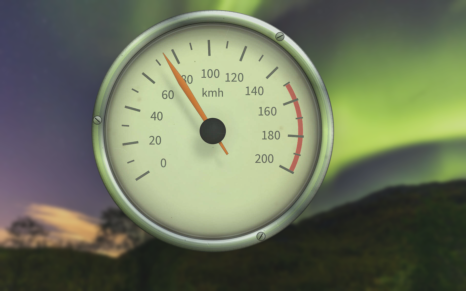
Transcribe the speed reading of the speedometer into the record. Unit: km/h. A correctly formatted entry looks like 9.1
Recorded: 75
